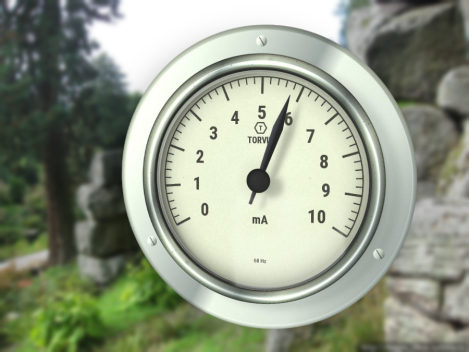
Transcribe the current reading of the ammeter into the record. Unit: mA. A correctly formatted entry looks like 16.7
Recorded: 5.8
